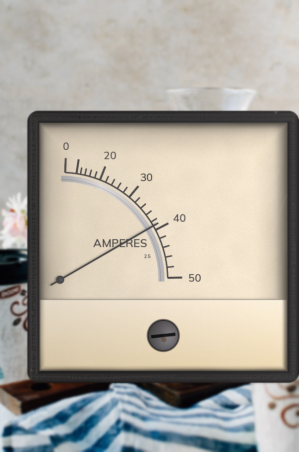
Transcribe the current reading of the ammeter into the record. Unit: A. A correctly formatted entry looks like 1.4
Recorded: 39
